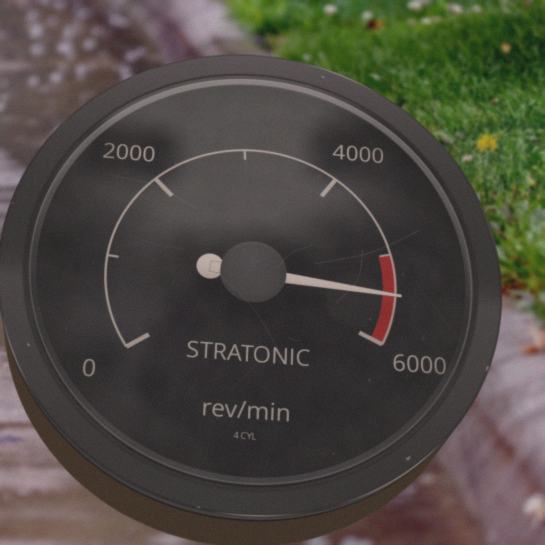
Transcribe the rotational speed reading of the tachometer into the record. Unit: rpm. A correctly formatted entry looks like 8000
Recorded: 5500
